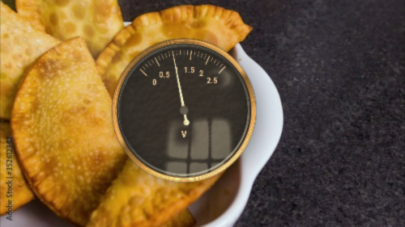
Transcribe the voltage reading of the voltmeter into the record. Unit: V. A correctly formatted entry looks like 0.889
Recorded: 1
